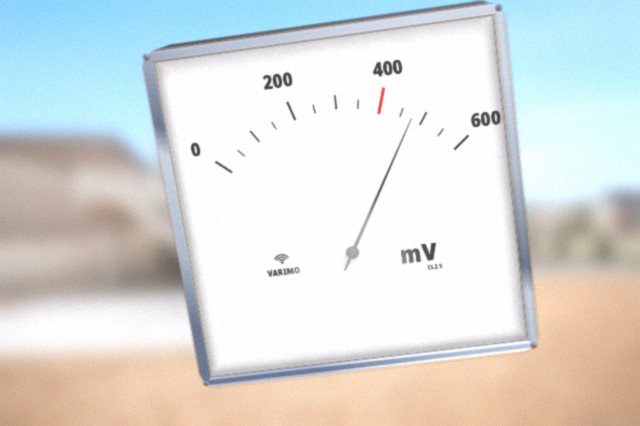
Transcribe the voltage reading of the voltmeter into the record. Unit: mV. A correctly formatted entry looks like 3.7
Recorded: 475
